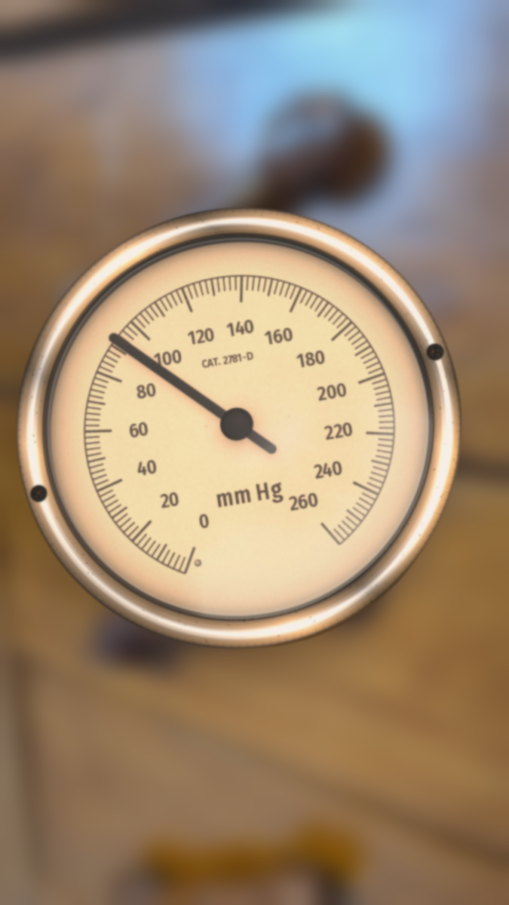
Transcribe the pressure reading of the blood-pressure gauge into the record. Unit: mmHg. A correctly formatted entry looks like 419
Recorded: 92
